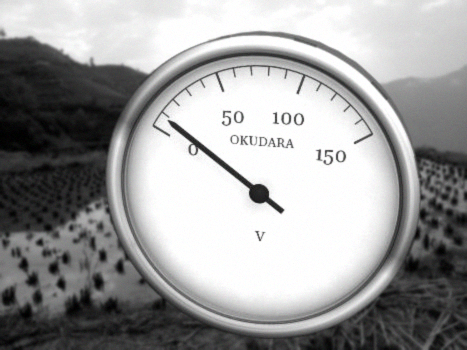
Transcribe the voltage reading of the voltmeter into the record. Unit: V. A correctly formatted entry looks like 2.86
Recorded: 10
